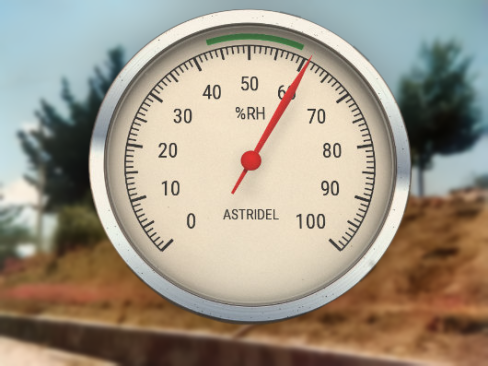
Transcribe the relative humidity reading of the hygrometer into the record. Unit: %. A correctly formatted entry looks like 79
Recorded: 61
